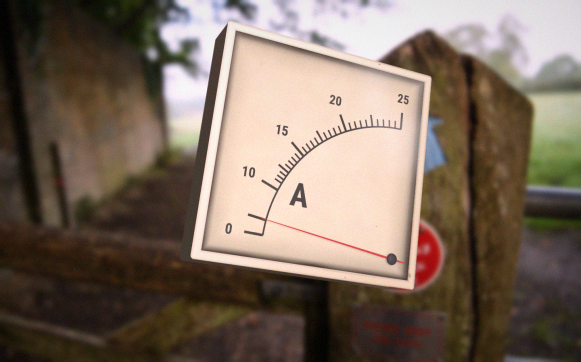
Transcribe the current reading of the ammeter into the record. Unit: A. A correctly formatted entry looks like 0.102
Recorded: 5
